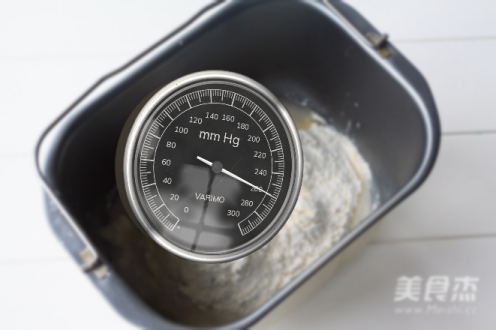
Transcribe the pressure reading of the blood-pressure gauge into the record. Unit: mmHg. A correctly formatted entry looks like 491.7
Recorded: 260
